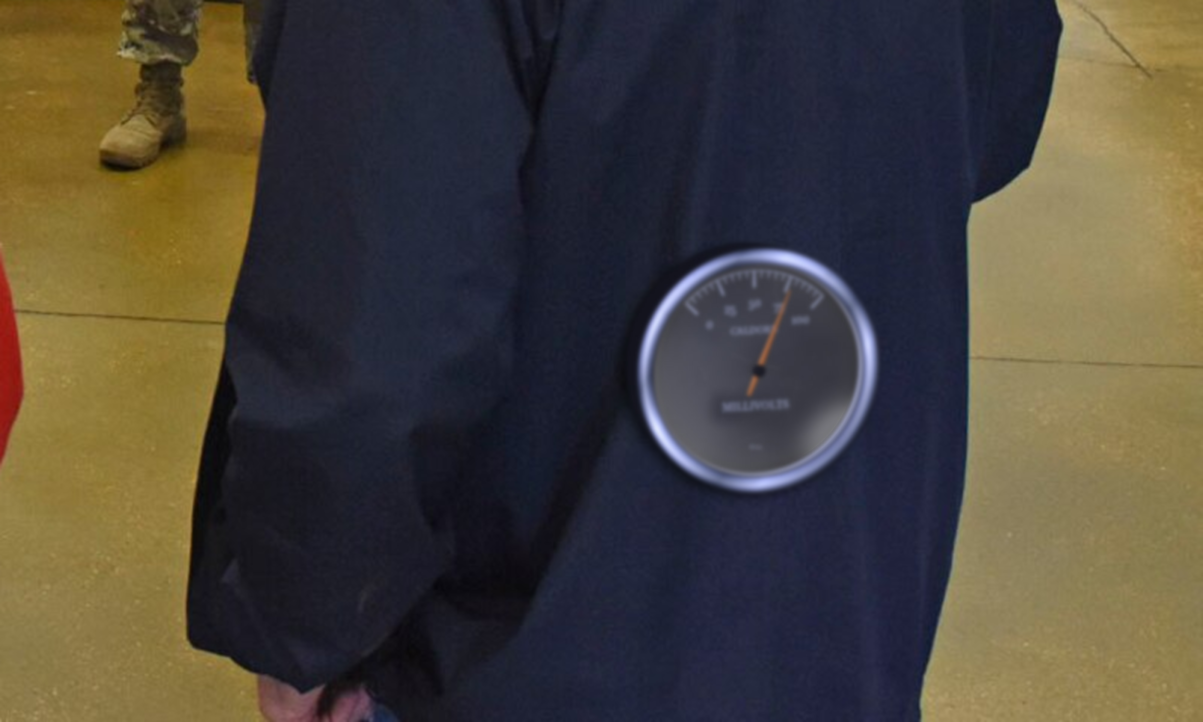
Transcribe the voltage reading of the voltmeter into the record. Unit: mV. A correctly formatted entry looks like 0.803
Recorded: 75
